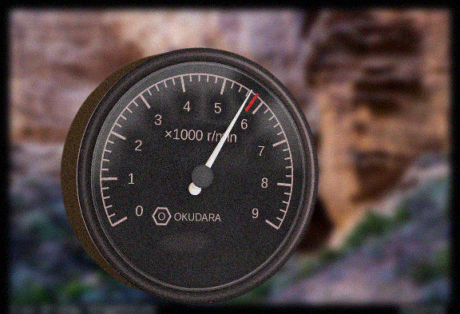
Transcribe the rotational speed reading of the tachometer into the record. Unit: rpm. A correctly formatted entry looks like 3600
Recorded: 5600
